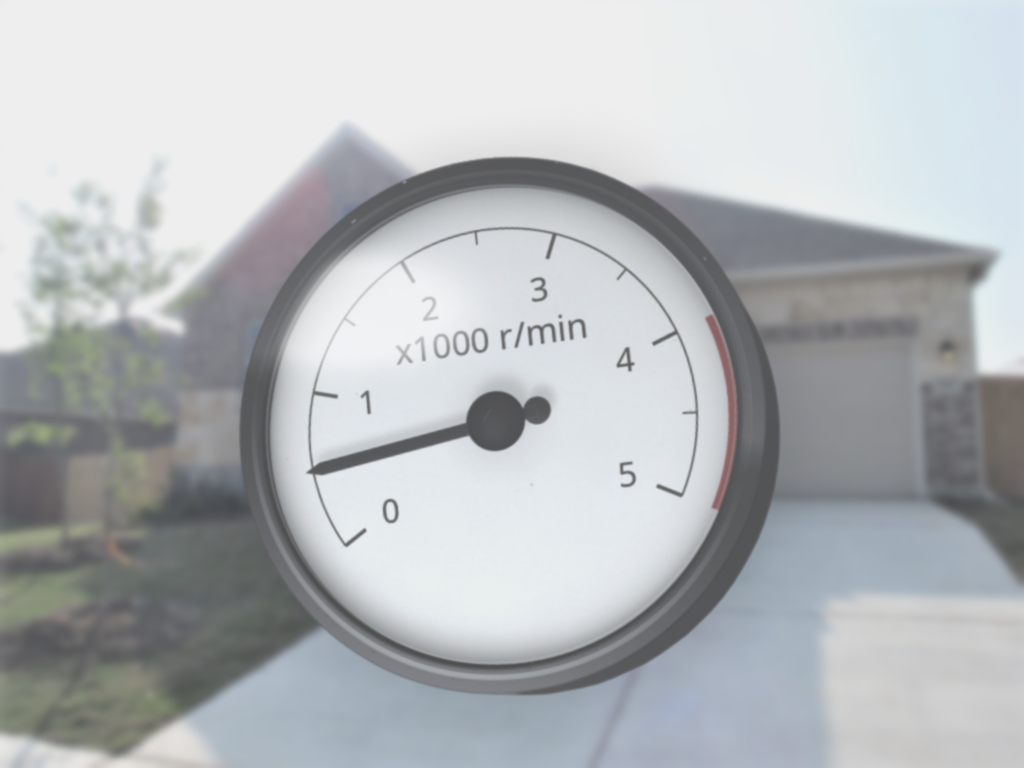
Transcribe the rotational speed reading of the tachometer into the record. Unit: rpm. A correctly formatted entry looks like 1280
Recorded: 500
